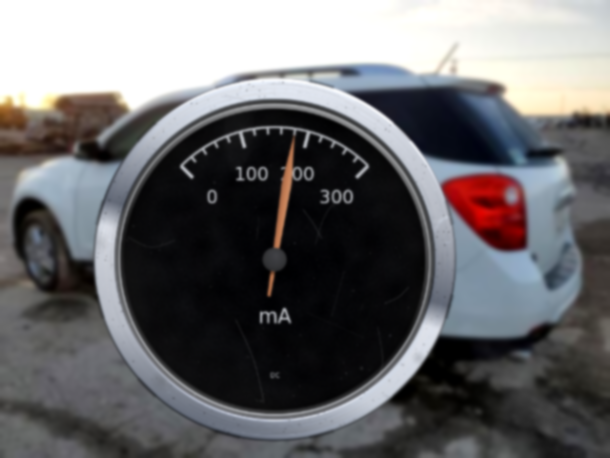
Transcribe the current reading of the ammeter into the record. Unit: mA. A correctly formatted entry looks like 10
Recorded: 180
